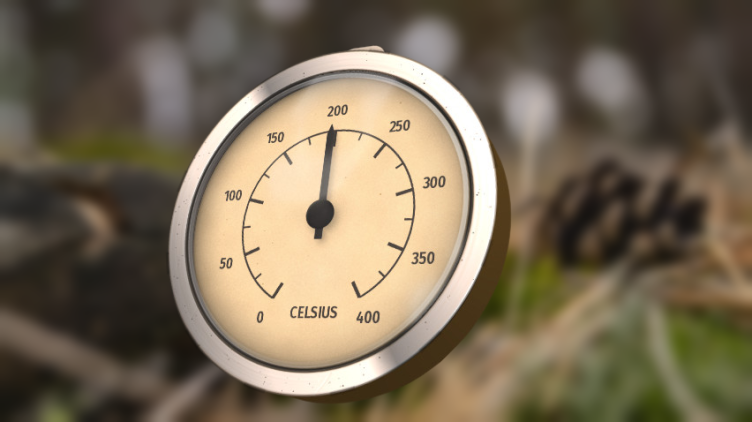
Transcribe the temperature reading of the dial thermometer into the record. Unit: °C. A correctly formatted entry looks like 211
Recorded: 200
